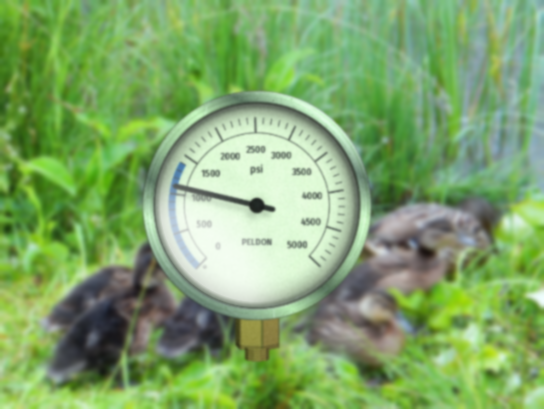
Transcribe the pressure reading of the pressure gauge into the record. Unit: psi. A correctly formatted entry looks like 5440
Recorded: 1100
